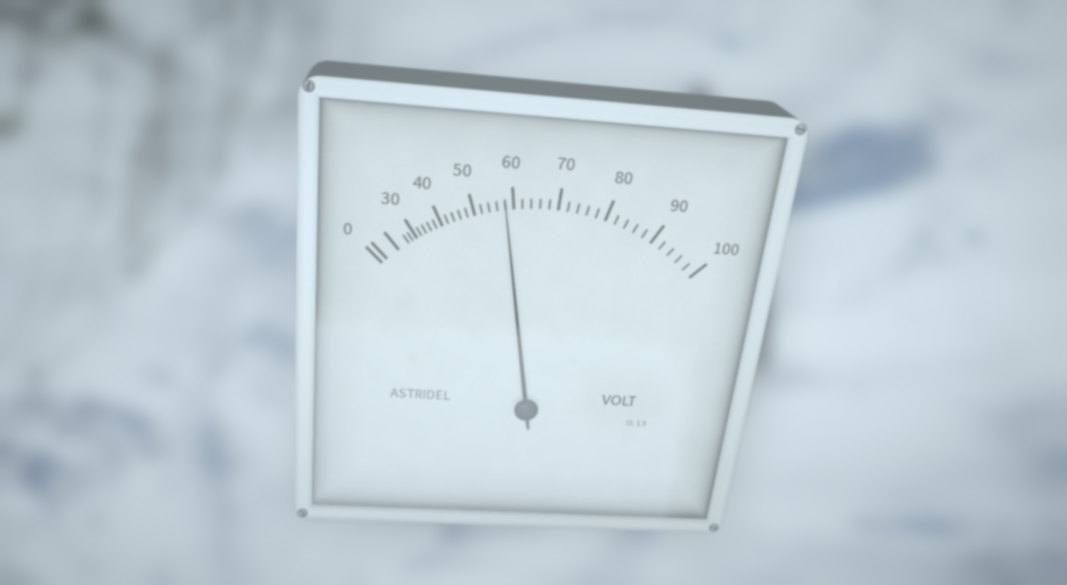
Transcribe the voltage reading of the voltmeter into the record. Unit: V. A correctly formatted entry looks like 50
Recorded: 58
